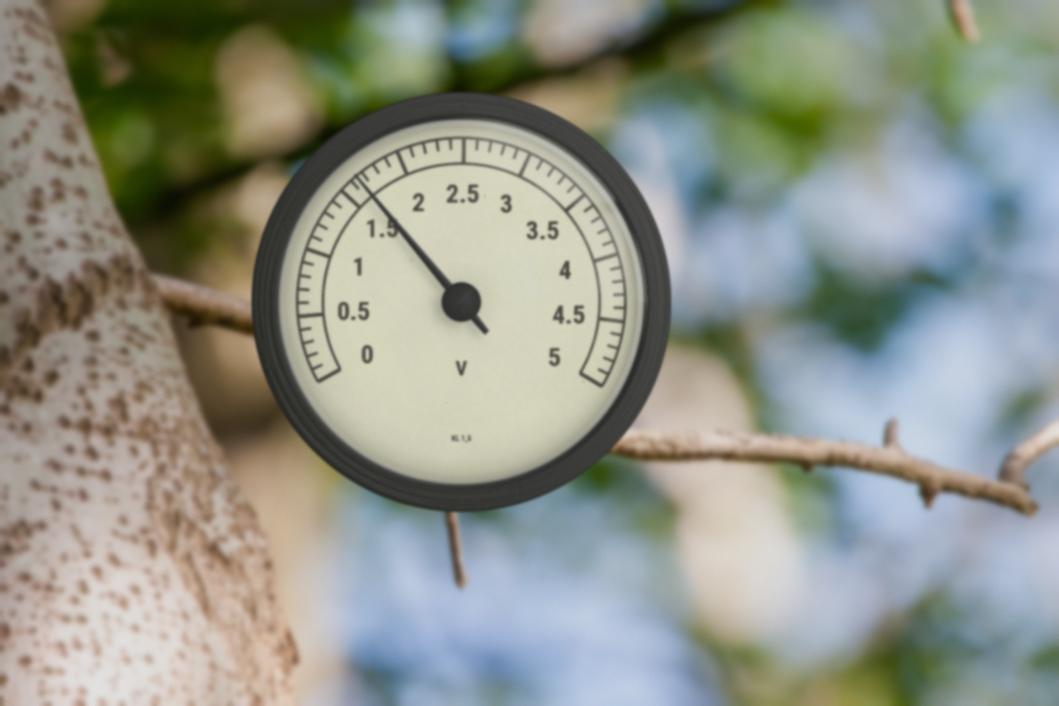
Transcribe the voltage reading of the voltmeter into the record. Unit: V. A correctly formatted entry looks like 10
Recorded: 1.65
